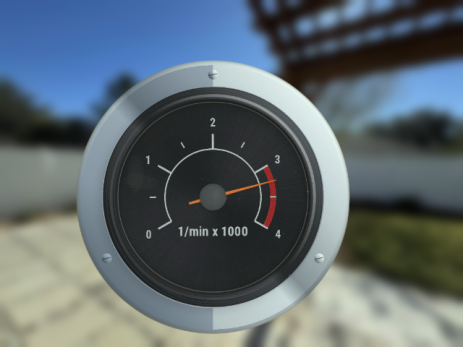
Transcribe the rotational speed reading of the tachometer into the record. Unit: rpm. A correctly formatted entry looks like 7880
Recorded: 3250
